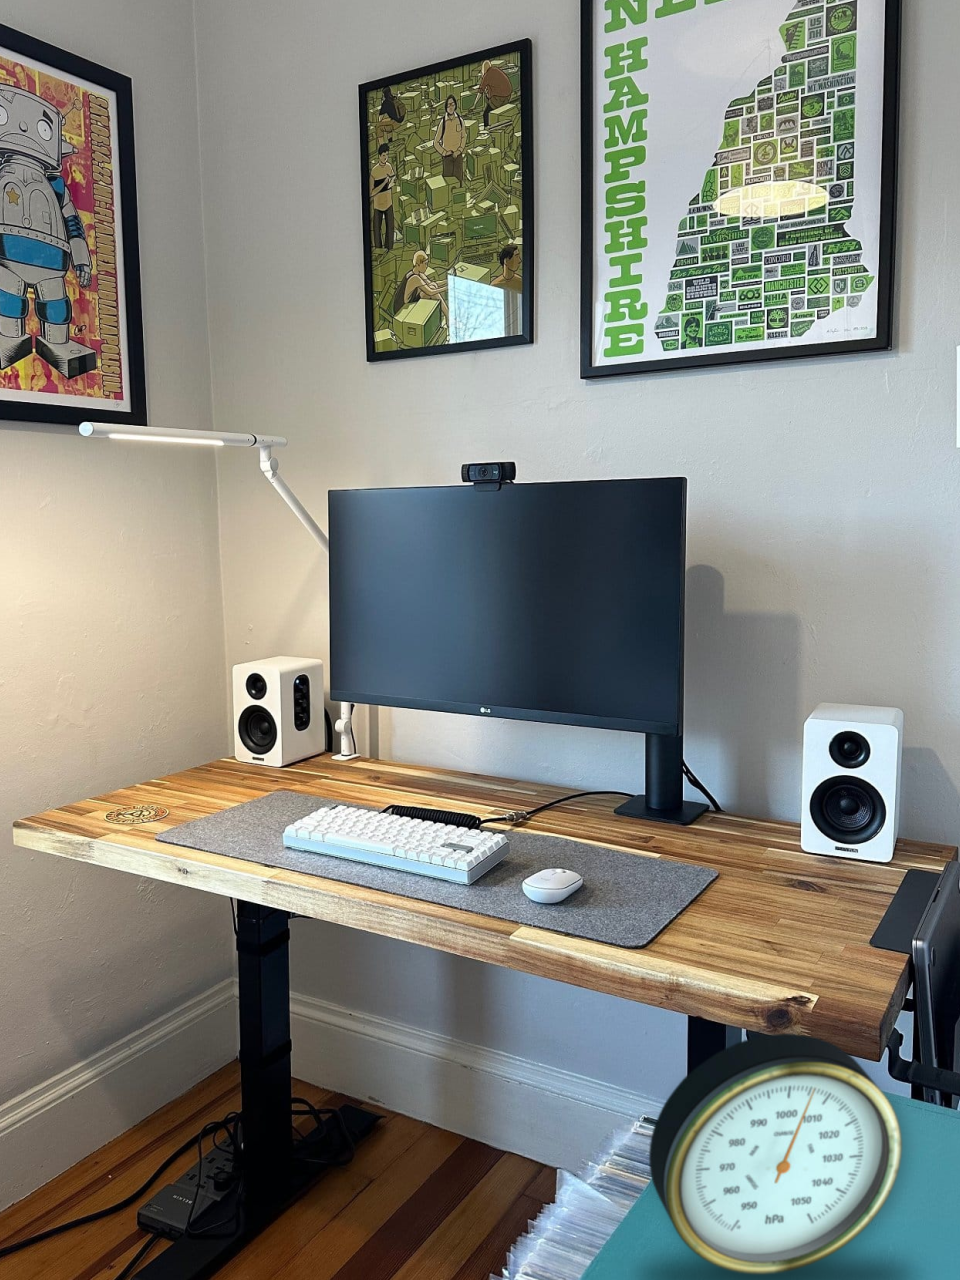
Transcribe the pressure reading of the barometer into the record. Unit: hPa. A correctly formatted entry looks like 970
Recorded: 1005
